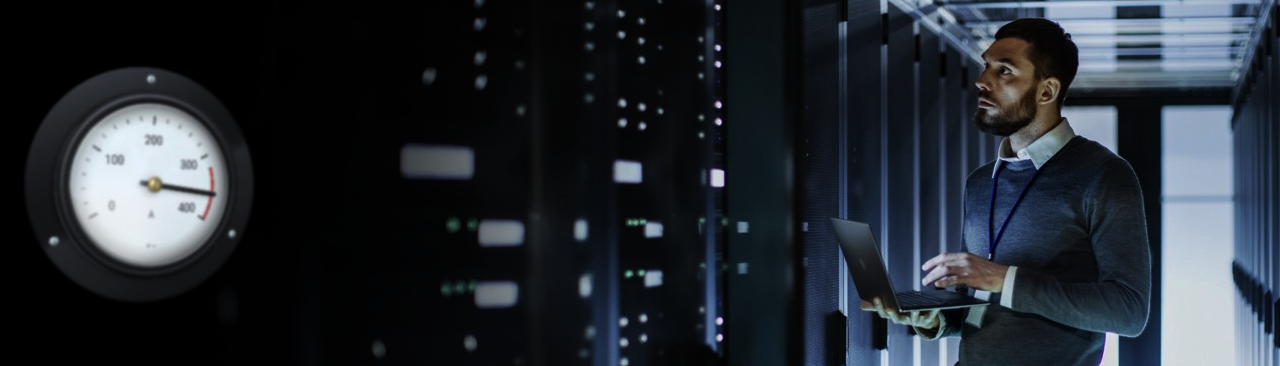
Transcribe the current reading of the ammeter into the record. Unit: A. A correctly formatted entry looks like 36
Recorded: 360
